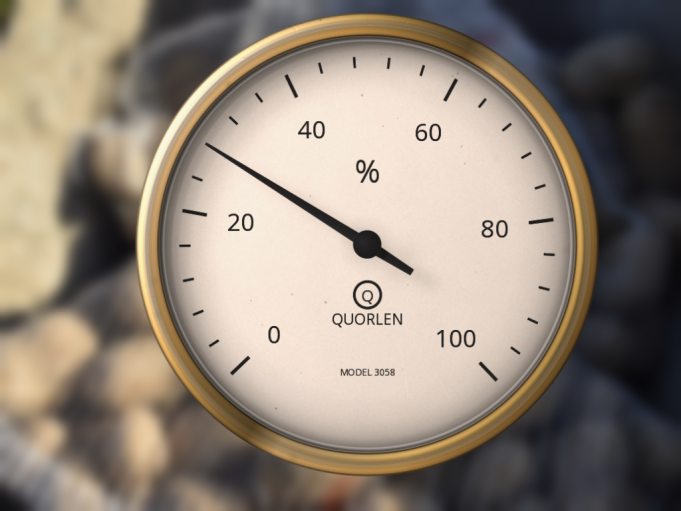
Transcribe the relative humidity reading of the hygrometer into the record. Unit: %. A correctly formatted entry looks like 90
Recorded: 28
